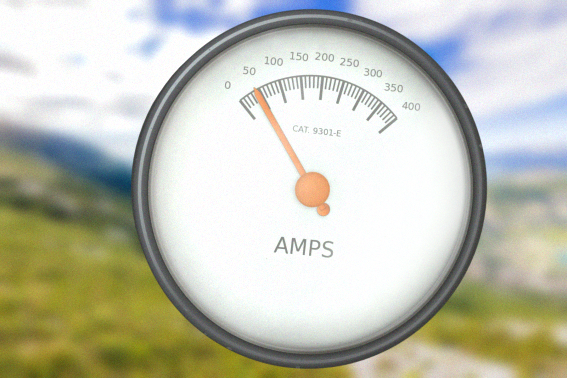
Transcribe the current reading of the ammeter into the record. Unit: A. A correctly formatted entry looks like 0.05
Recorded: 40
